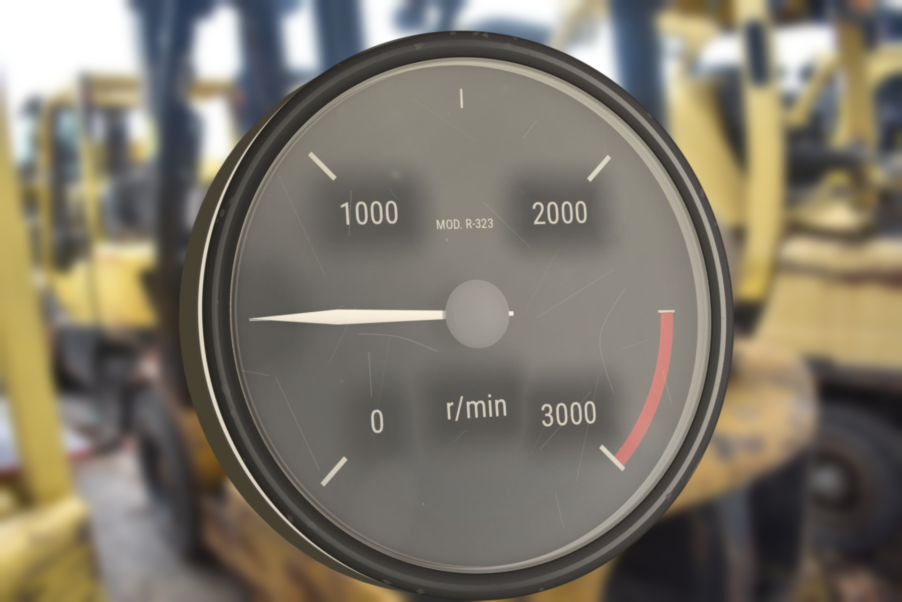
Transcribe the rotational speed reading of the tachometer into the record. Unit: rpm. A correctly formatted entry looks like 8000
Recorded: 500
